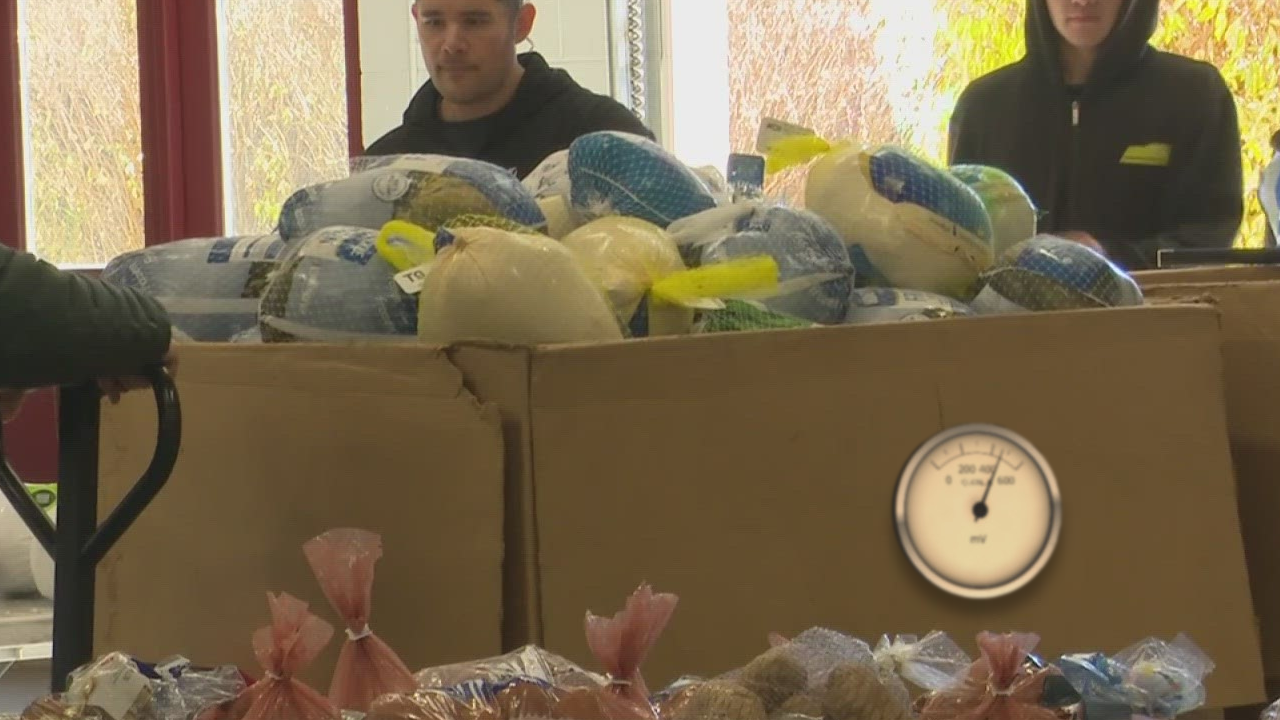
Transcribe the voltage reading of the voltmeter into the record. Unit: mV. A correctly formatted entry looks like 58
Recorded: 450
